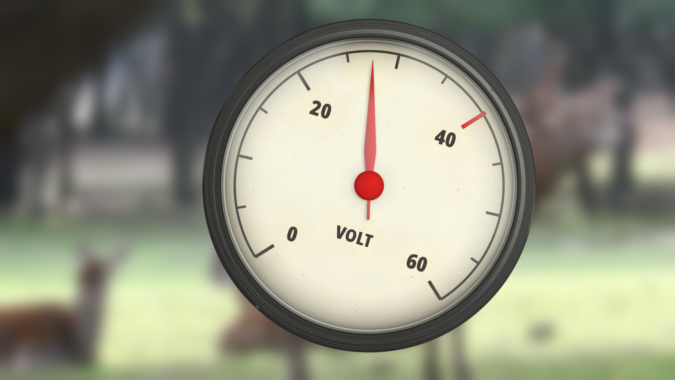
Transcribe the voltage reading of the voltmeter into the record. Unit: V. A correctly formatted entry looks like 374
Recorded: 27.5
